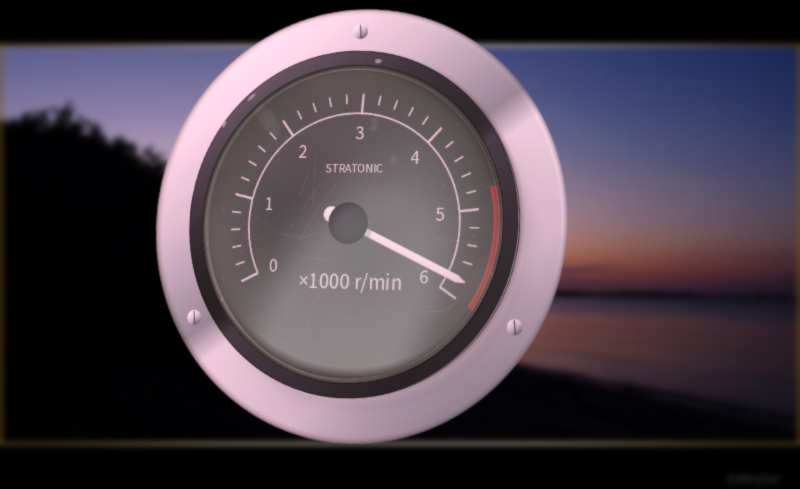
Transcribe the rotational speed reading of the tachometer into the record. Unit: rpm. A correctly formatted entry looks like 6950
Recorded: 5800
